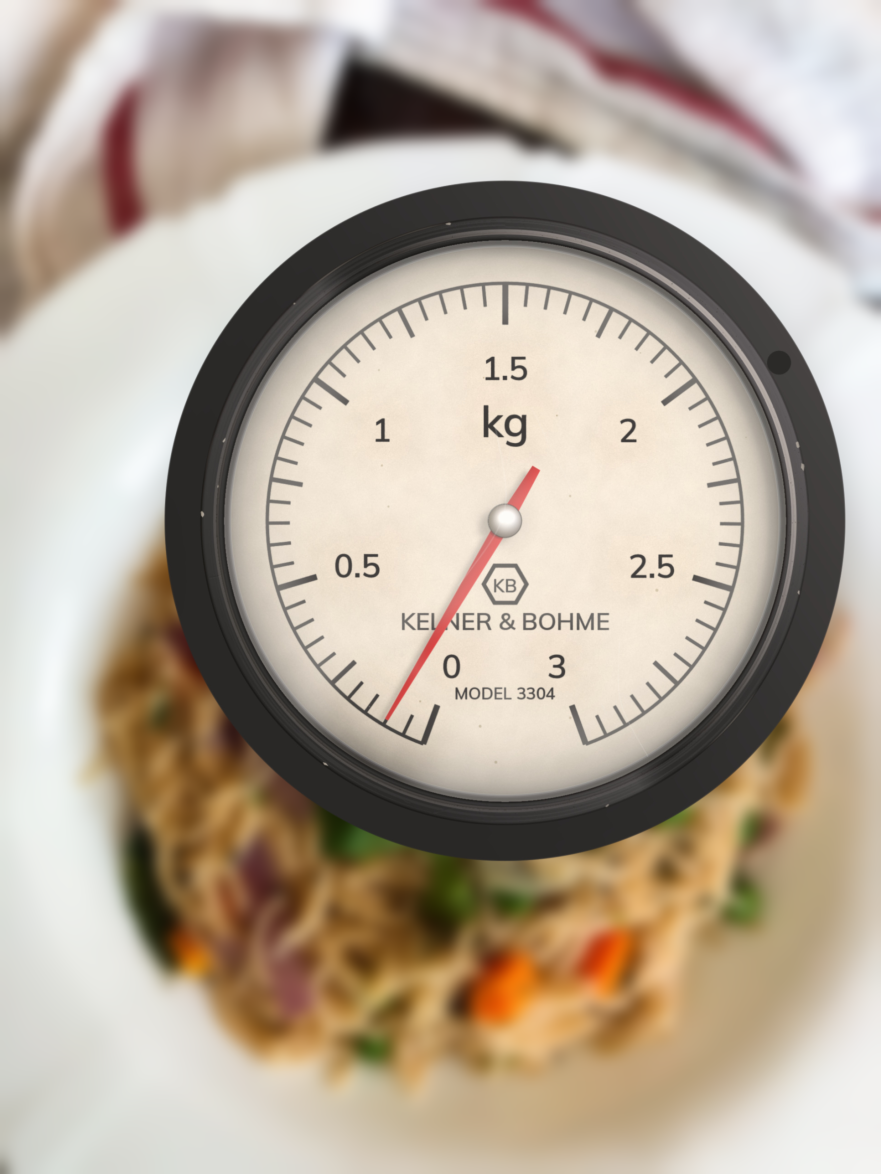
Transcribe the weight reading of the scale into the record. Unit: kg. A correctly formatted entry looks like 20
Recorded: 0.1
